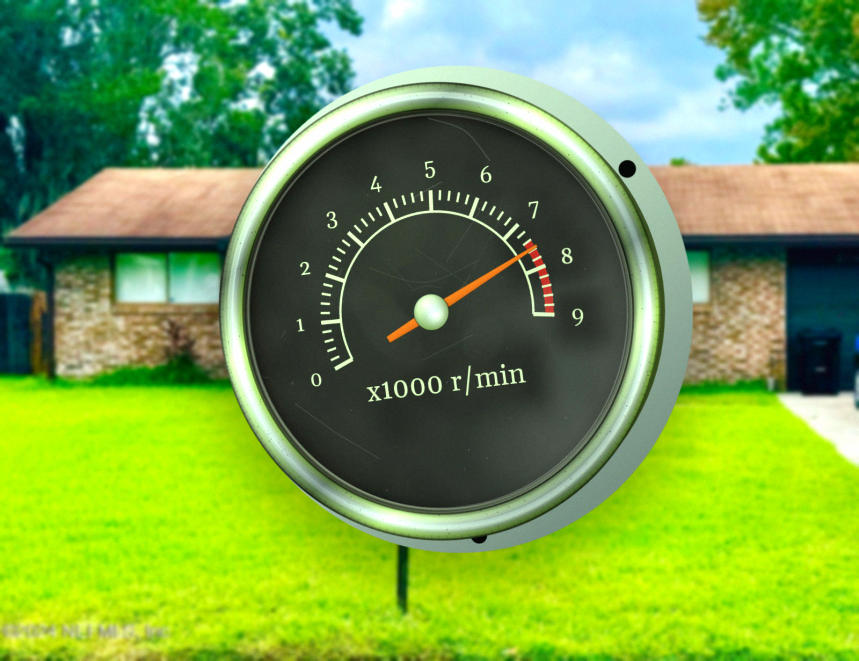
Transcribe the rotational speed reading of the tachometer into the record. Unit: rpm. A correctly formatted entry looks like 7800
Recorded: 7600
